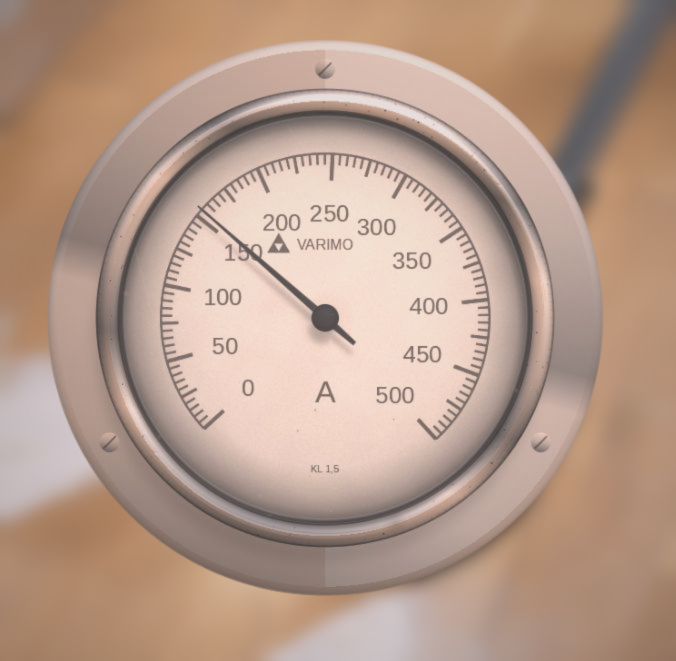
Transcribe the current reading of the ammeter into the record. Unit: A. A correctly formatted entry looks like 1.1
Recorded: 155
